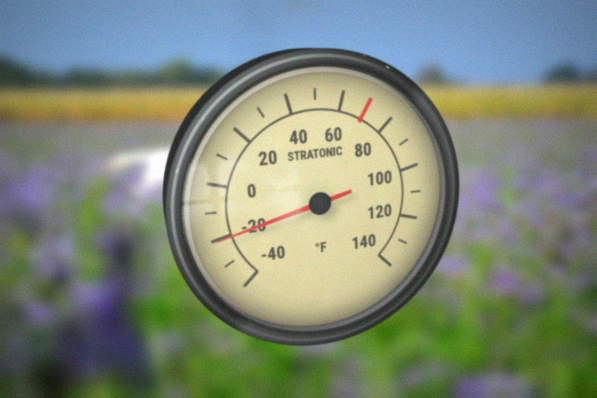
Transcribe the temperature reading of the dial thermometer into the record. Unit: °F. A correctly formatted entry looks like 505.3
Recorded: -20
